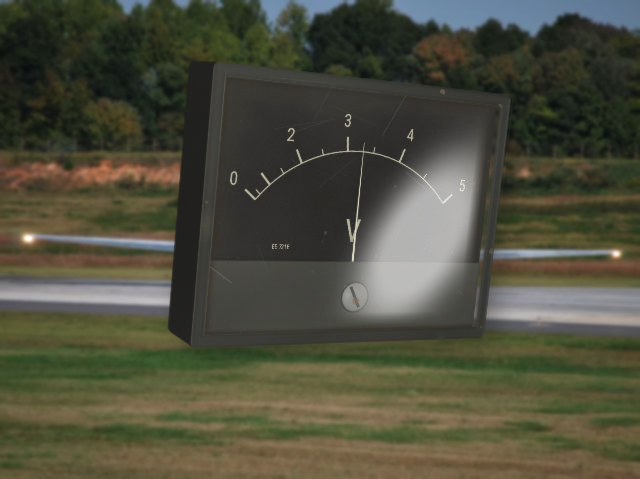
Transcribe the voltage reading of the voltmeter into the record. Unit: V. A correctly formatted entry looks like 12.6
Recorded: 3.25
